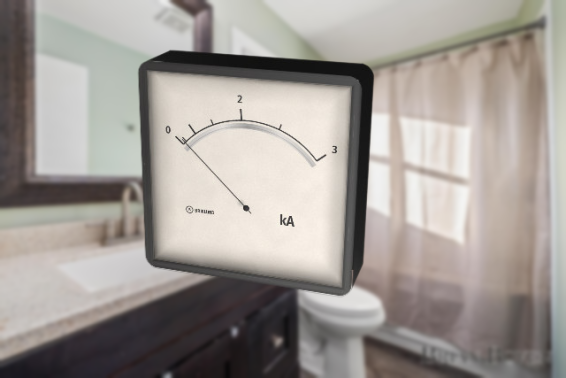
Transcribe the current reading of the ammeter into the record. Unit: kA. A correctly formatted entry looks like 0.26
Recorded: 0.5
